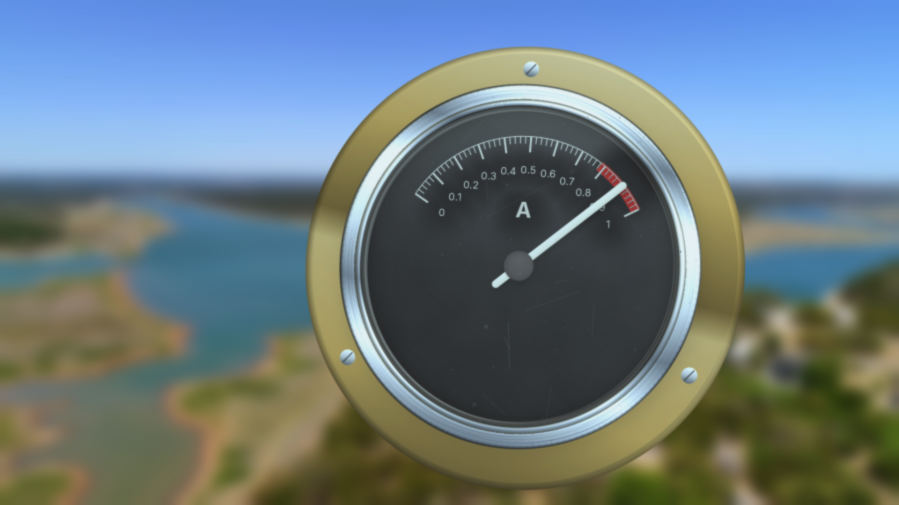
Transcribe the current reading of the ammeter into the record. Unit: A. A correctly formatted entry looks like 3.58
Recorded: 0.9
